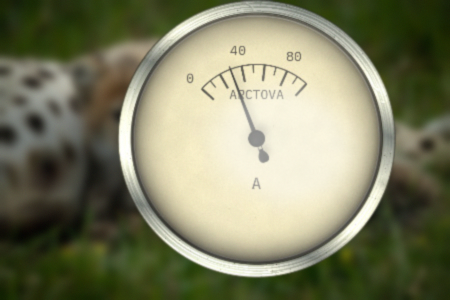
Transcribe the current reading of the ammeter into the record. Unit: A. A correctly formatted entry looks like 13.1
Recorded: 30
